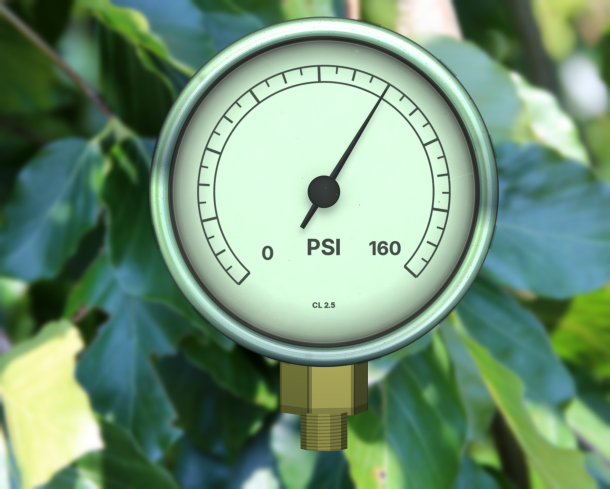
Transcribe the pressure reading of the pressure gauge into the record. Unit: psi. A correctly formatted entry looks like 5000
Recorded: 100
